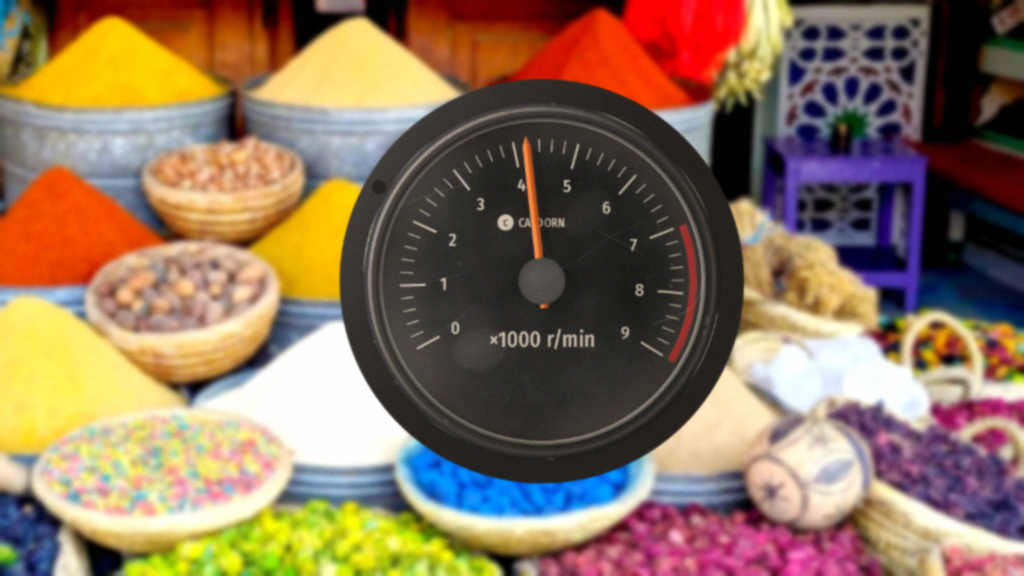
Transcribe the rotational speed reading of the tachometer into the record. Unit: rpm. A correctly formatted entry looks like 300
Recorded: 4200
